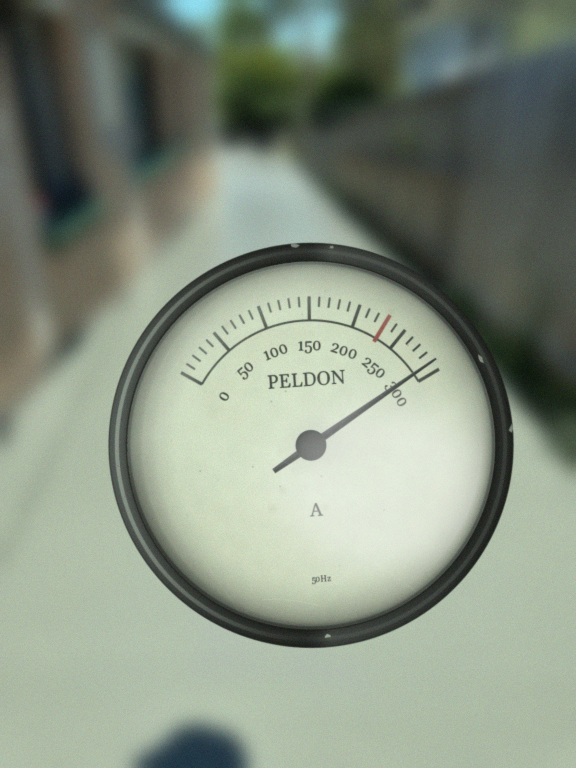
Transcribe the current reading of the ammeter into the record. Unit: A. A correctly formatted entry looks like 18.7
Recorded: 290
